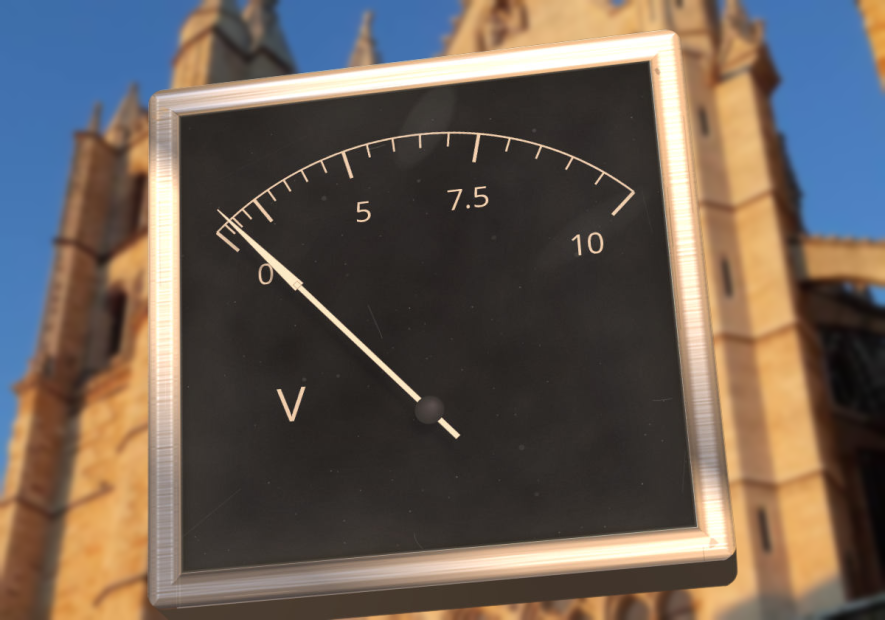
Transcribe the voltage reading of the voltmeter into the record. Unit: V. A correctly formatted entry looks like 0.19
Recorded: 1.25
